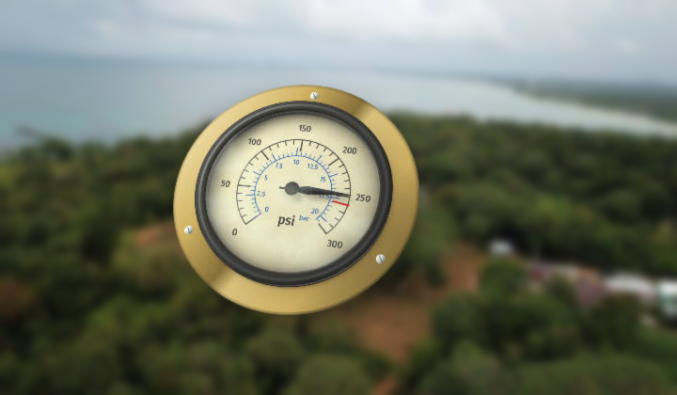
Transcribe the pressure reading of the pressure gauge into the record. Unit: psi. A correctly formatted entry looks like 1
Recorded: 250
